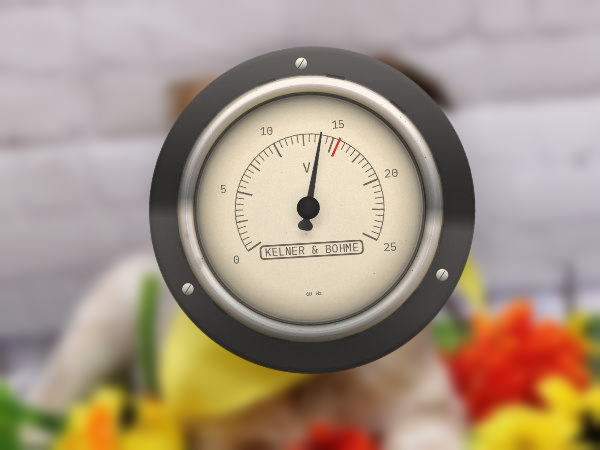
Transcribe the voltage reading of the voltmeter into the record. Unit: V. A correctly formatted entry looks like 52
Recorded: 14
